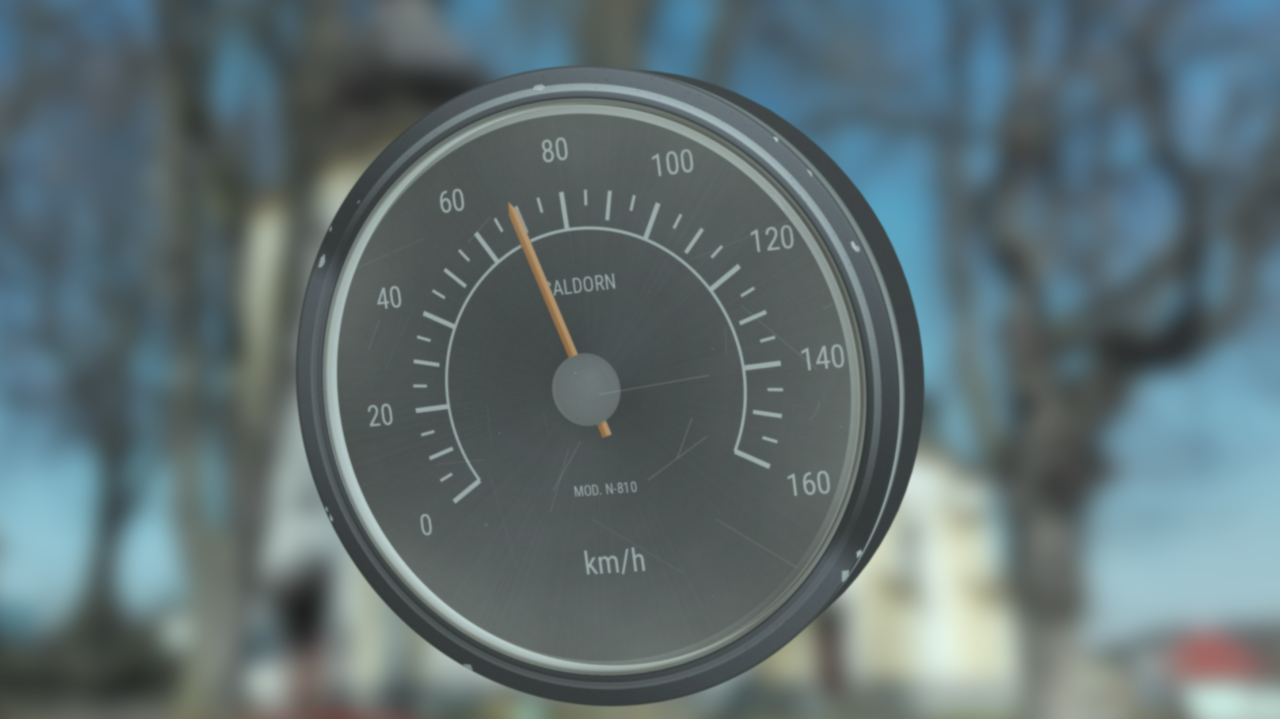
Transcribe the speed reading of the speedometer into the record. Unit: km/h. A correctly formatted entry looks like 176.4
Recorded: 70
